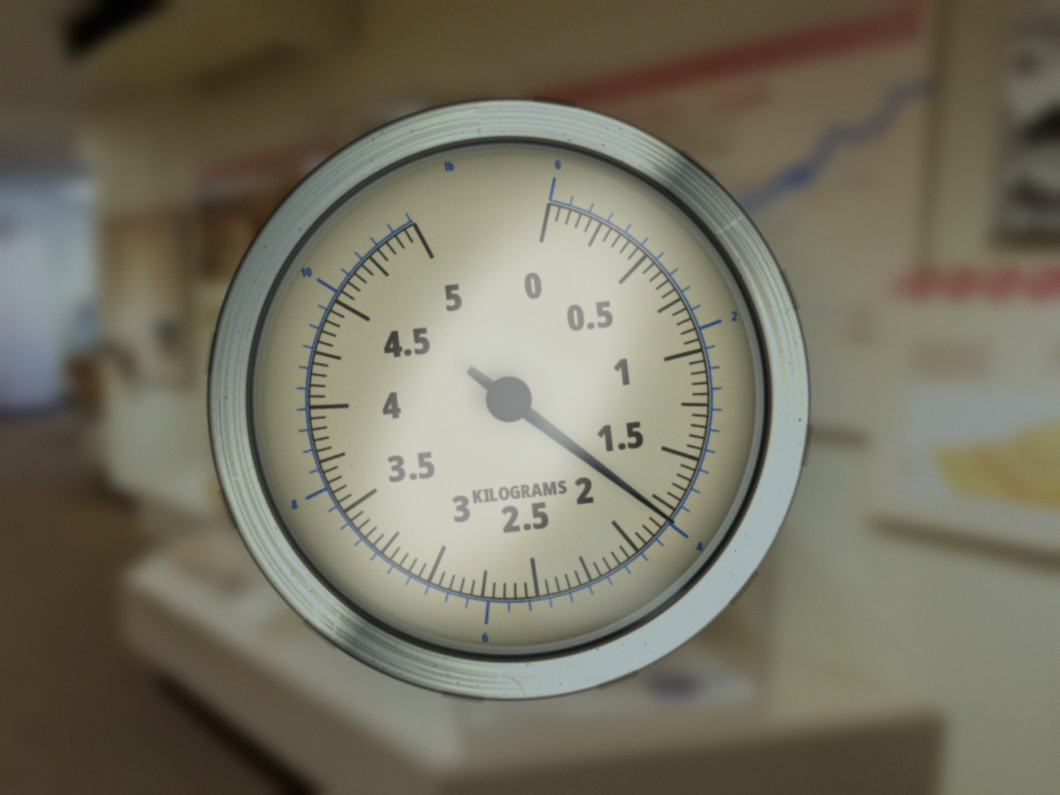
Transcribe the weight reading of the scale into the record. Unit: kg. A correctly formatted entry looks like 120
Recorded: 1.8
